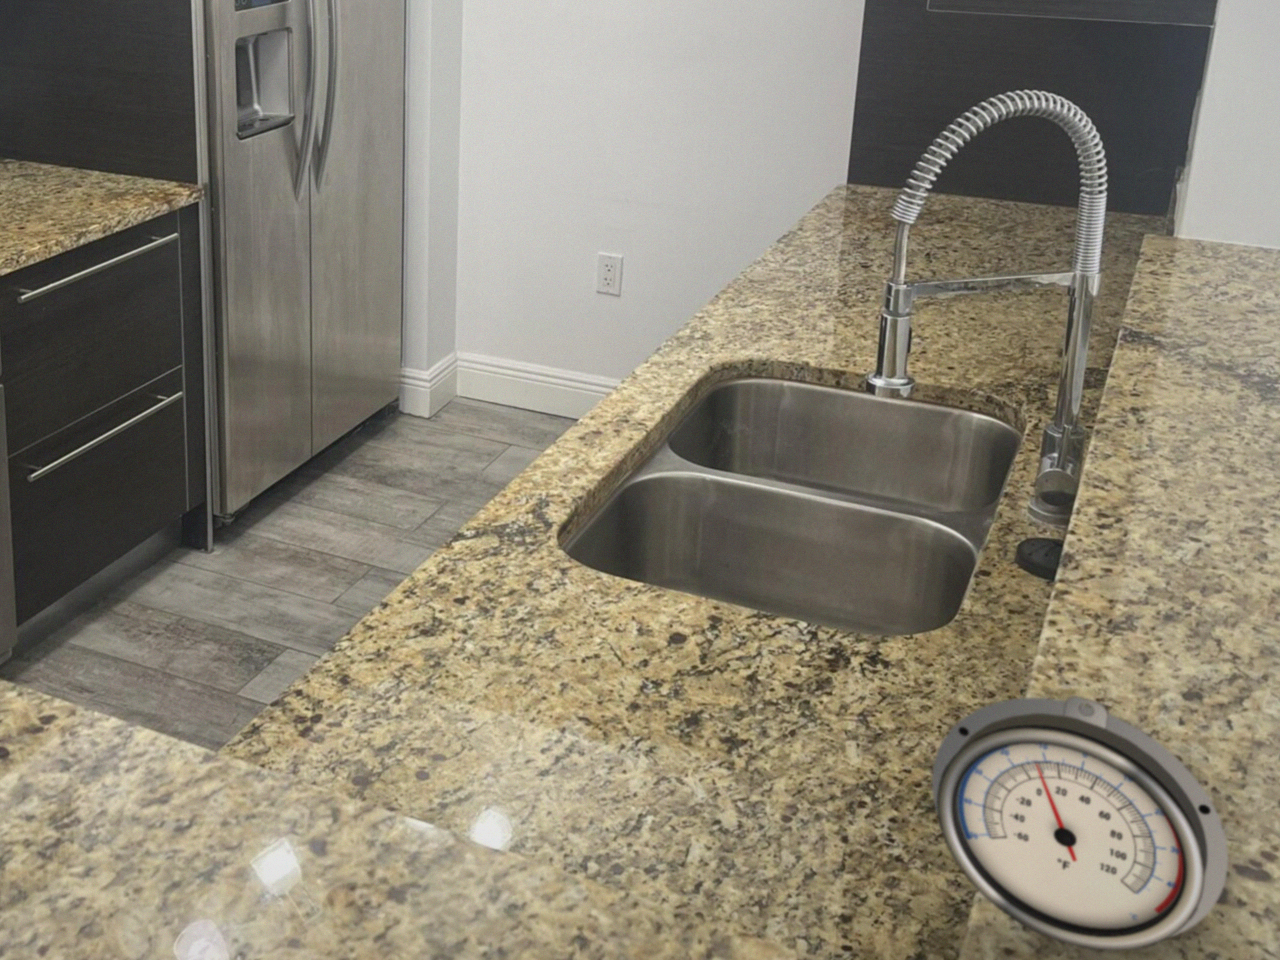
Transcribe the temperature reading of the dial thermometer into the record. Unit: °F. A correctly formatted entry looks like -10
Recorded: 10
